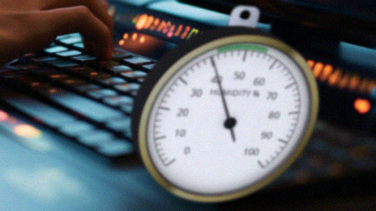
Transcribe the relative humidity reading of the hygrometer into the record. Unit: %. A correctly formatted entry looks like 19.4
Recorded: 40
